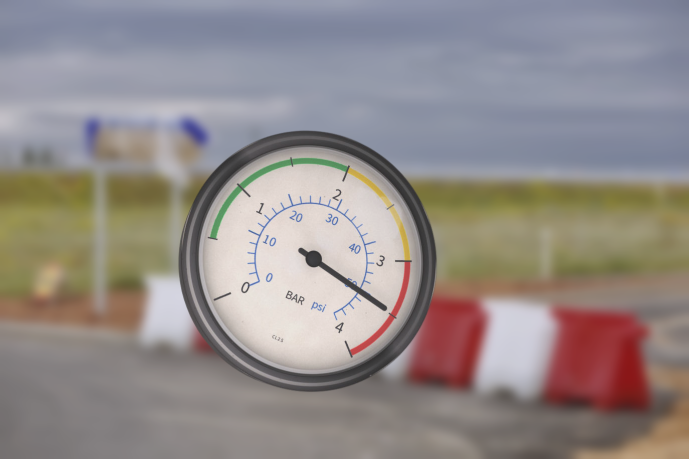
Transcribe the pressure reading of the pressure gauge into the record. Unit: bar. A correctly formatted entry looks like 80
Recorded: 3.5
